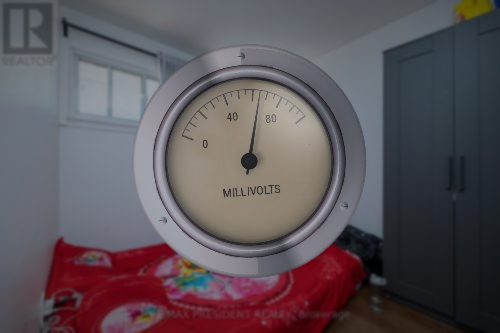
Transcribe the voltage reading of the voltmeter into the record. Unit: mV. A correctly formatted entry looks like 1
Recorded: 65
